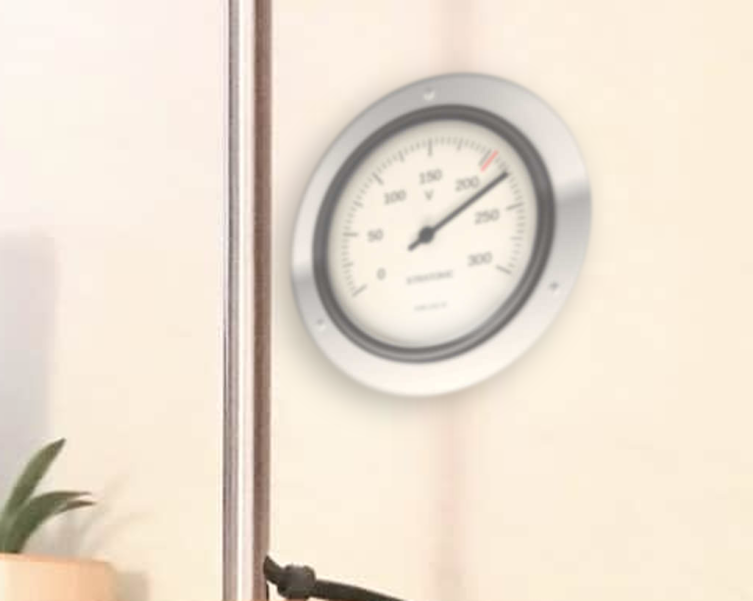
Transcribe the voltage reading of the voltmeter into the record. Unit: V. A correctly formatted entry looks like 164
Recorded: 225
